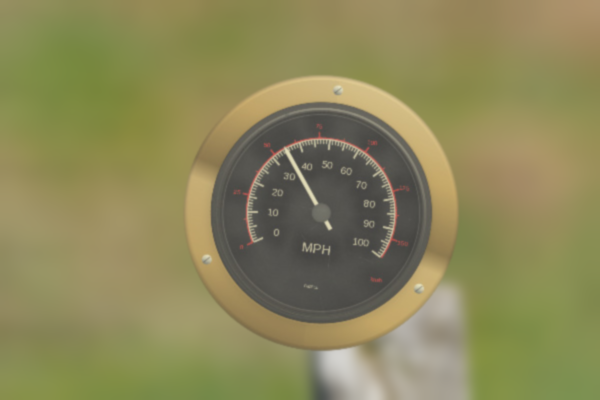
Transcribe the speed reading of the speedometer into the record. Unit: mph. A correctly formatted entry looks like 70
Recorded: 35
